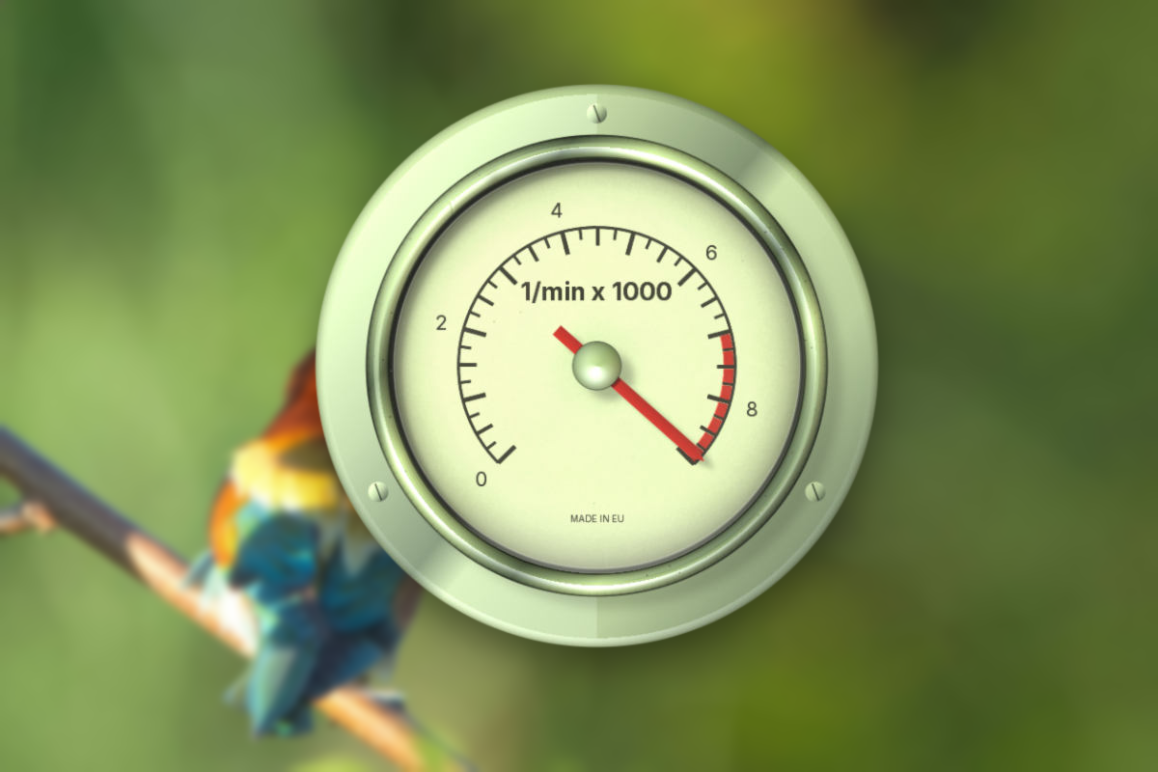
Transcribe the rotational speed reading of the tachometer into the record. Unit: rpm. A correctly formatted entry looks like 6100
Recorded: 8875
